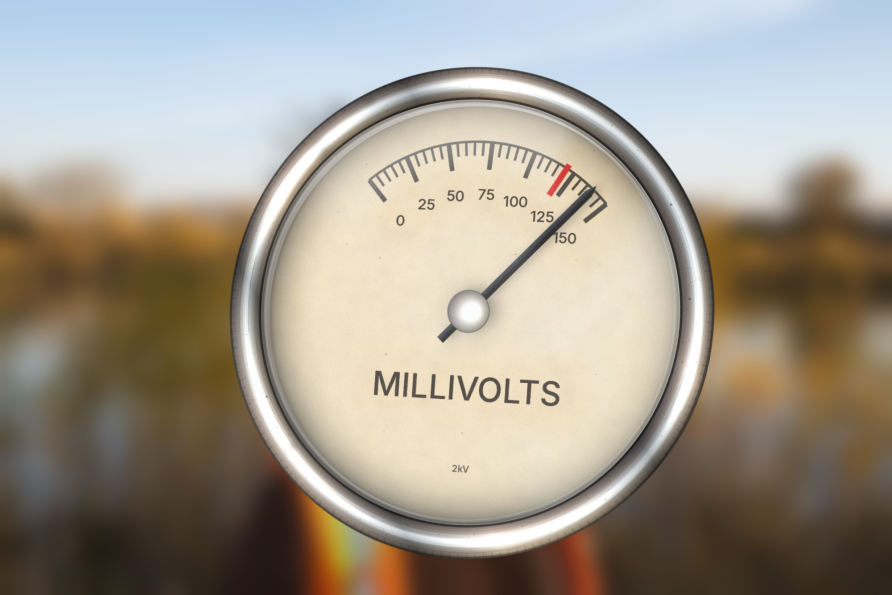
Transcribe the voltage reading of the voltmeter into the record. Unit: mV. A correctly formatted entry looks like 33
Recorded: 140
